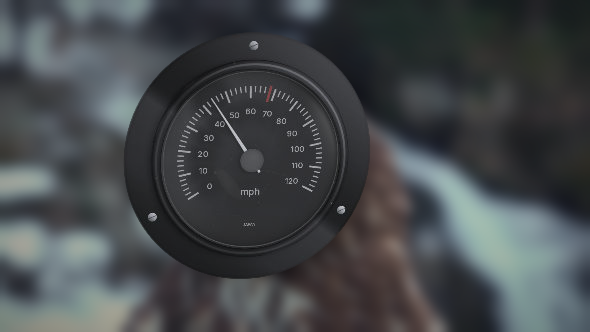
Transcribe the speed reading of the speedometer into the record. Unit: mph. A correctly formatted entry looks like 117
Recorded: 44
